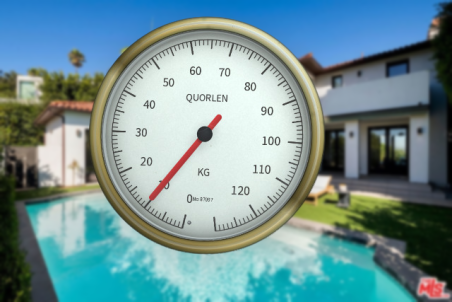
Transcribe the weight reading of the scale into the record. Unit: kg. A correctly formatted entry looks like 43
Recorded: 10
